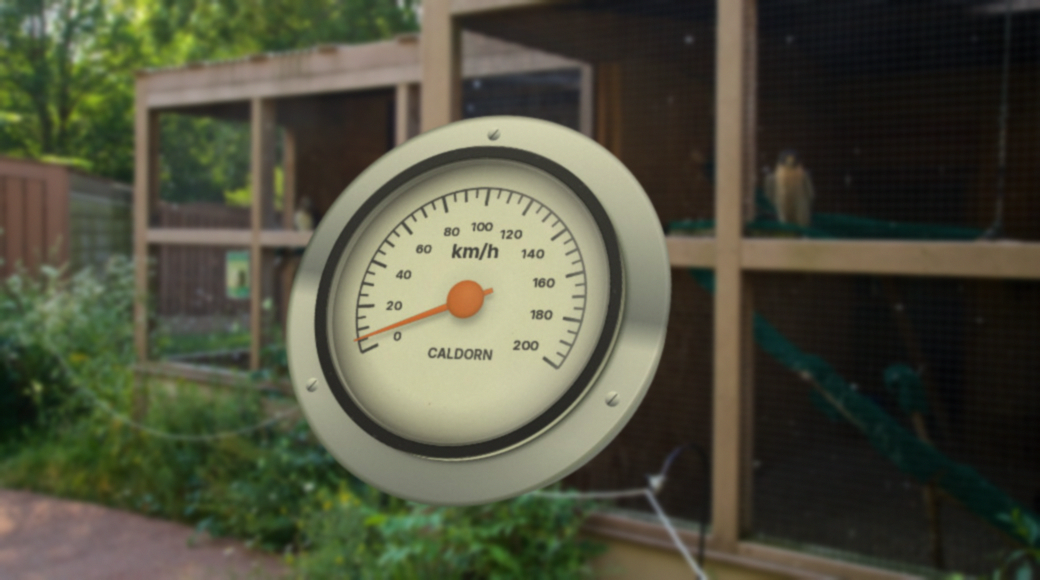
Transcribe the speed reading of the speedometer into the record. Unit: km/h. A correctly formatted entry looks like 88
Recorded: 5
